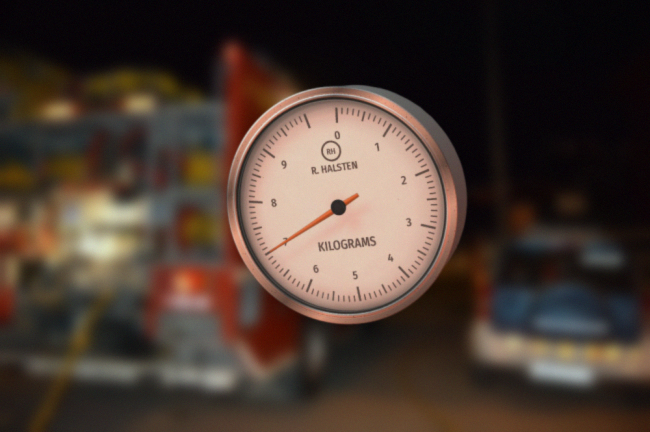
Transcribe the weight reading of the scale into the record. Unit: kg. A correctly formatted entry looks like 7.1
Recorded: 7
